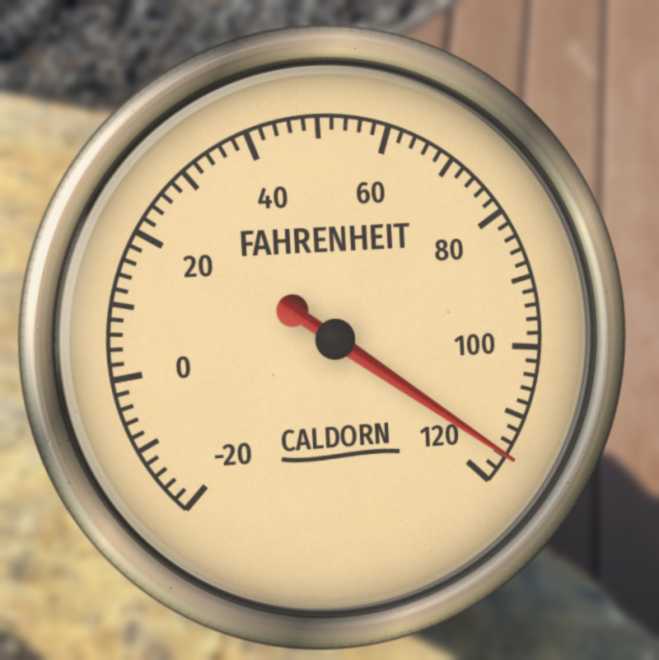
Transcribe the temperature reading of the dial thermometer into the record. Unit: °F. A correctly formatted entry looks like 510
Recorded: 116
